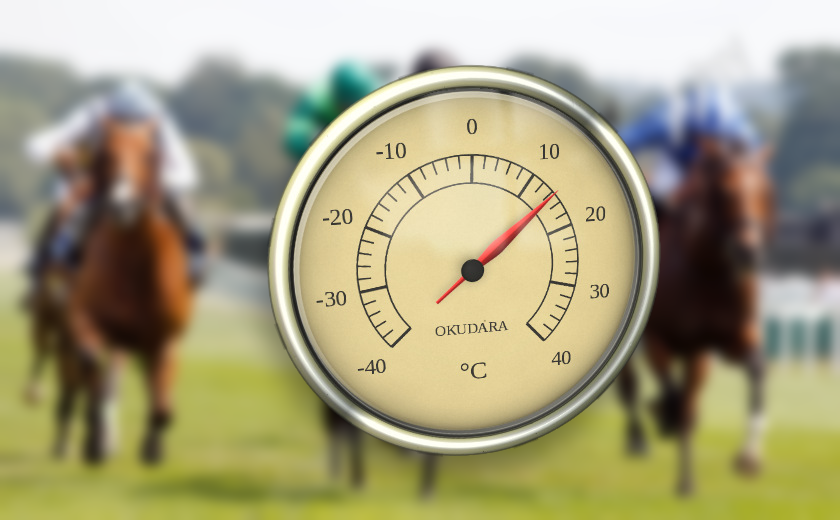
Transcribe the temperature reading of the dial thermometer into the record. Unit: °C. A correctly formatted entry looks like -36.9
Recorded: 14
